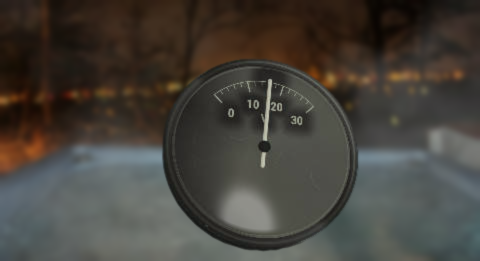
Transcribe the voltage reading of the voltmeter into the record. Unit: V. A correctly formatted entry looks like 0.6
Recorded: 16
